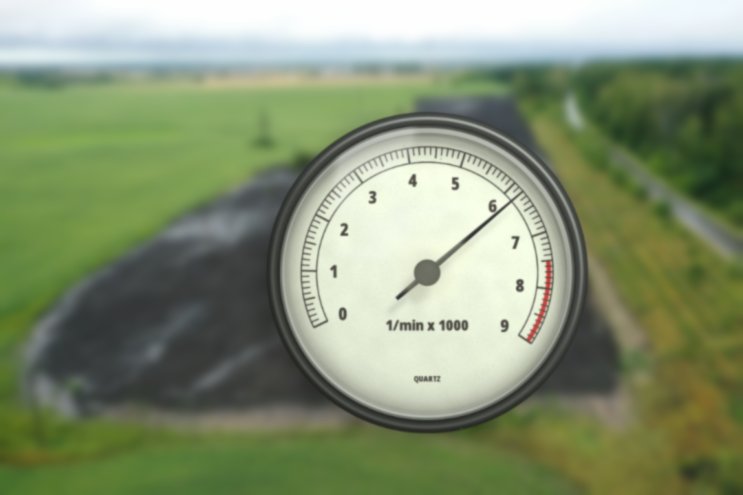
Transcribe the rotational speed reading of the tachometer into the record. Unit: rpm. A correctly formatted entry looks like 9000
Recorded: 6200
